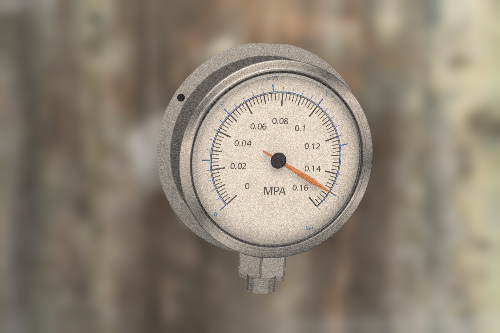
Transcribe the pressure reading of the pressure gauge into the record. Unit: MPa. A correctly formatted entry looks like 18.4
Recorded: 0.15
